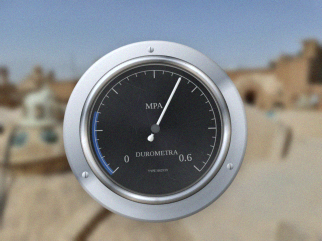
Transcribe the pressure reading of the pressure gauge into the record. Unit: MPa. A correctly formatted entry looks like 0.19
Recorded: 0.36
